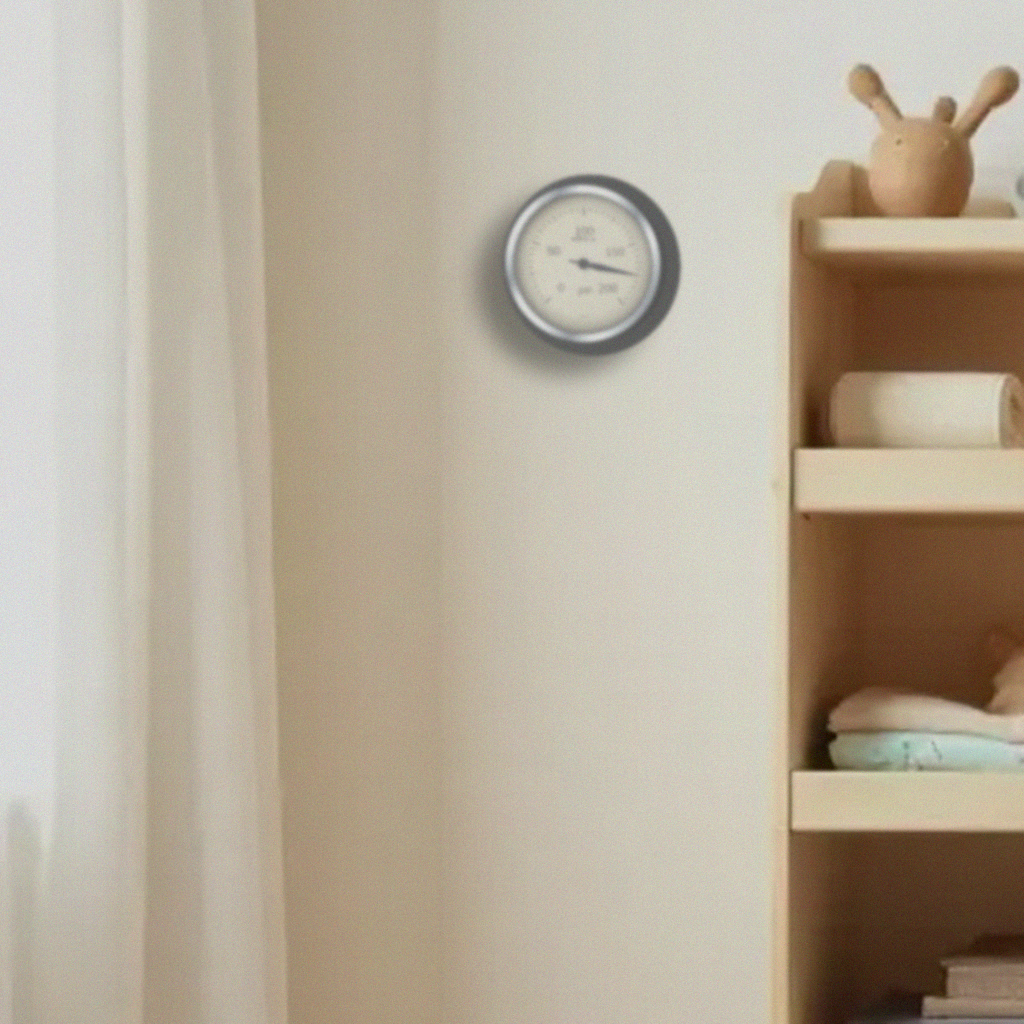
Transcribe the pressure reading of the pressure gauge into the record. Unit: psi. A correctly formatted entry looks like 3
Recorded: 175
